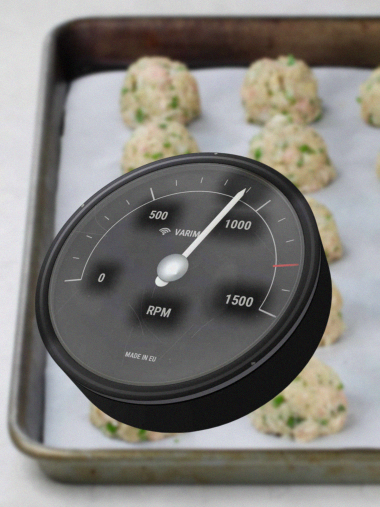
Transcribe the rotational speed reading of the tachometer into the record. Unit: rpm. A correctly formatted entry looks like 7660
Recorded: 900
